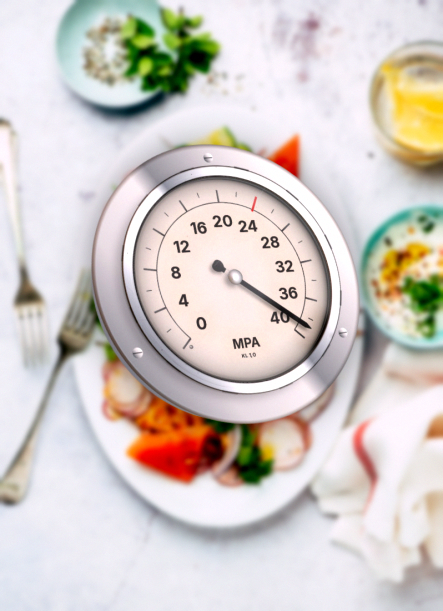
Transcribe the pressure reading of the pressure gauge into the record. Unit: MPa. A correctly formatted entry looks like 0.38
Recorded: 39
